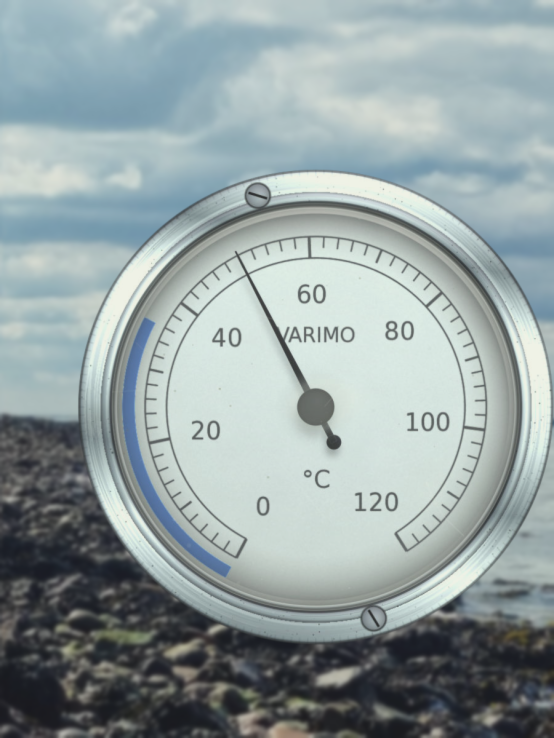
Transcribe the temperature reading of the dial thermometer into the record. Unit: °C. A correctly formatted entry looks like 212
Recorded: 50
